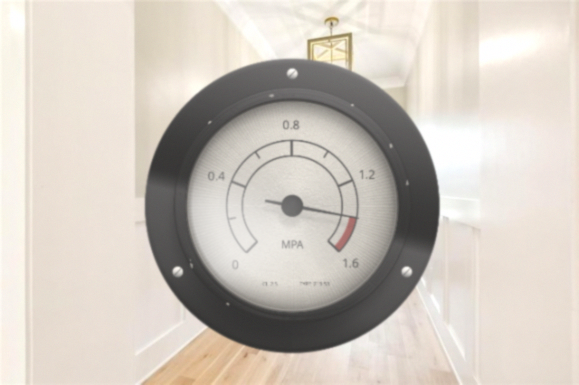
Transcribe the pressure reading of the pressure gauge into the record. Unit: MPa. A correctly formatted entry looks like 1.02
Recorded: 1.4
